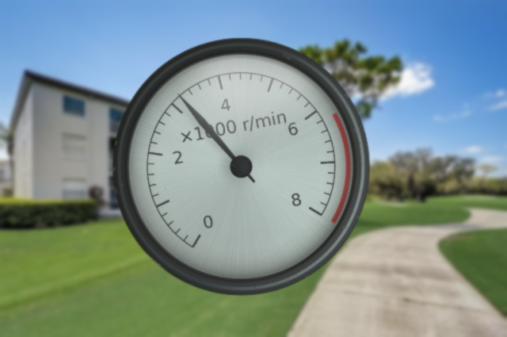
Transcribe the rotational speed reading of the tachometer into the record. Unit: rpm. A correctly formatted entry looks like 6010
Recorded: 3200
